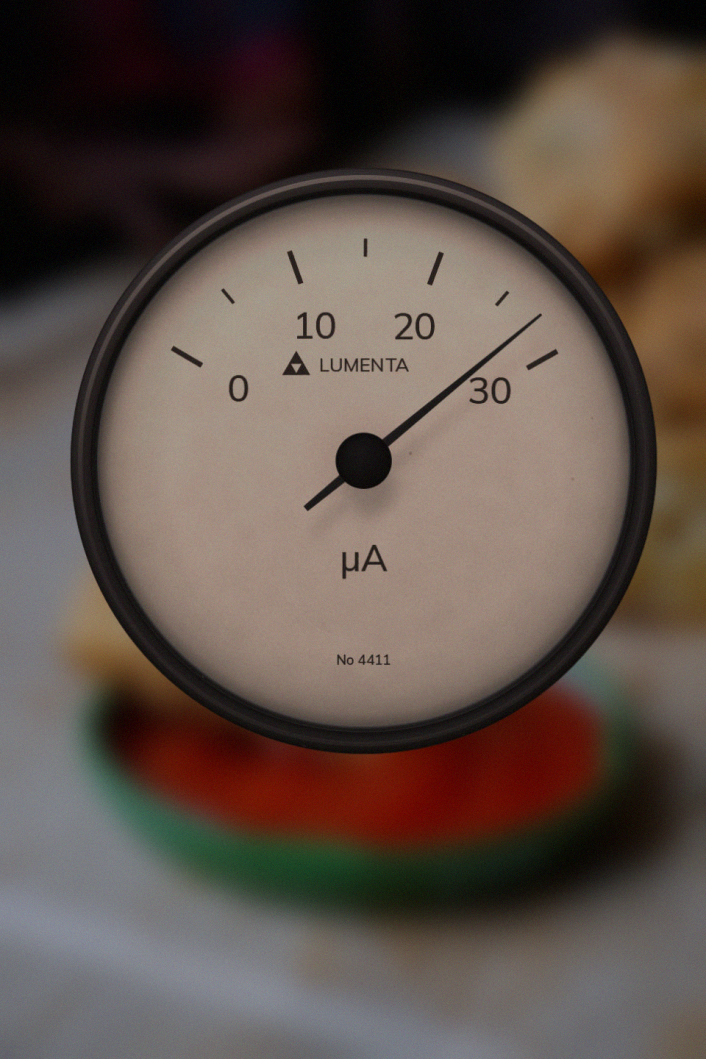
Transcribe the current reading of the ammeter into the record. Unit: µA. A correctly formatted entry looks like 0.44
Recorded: 27.5
